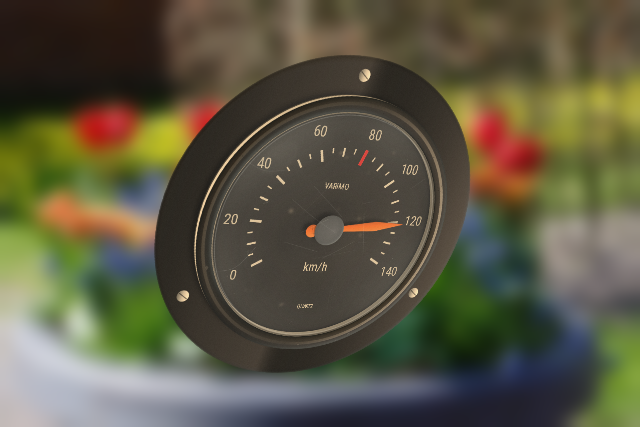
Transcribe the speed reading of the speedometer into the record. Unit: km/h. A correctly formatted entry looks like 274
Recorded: 120
